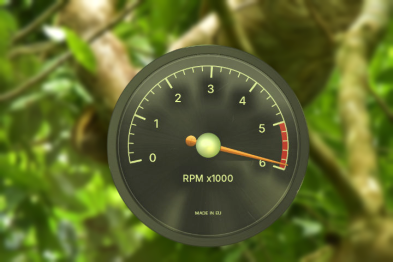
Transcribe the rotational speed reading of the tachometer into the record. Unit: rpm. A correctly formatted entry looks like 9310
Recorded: 5900
